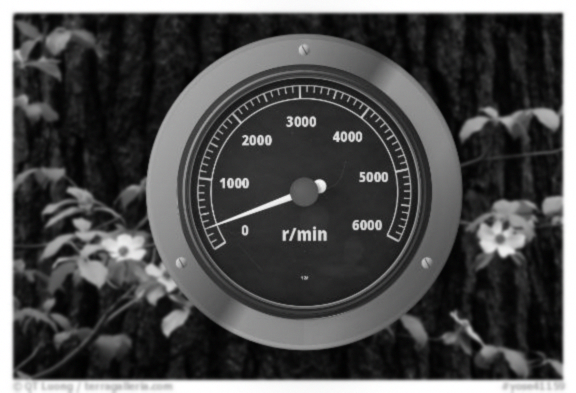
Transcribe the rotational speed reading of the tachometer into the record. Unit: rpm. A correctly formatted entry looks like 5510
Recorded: 300
